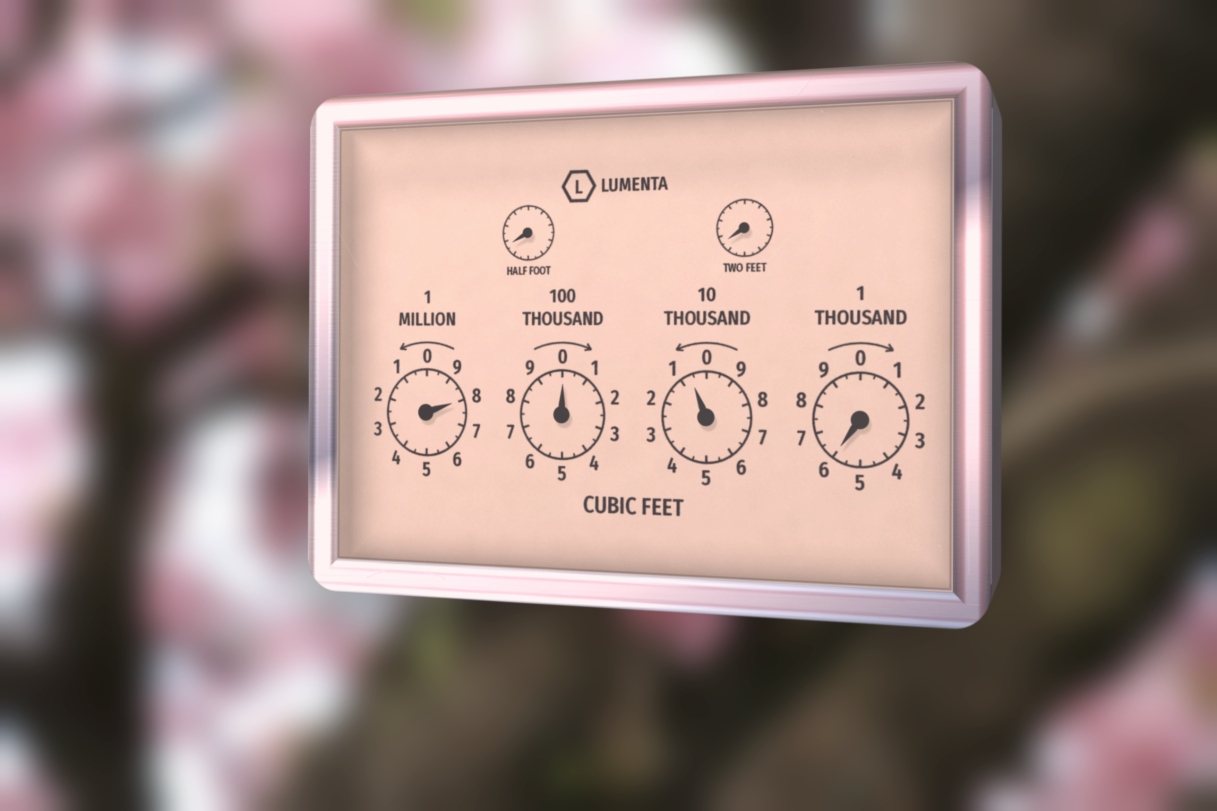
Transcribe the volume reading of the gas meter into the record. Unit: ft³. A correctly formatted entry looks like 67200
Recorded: 800600
